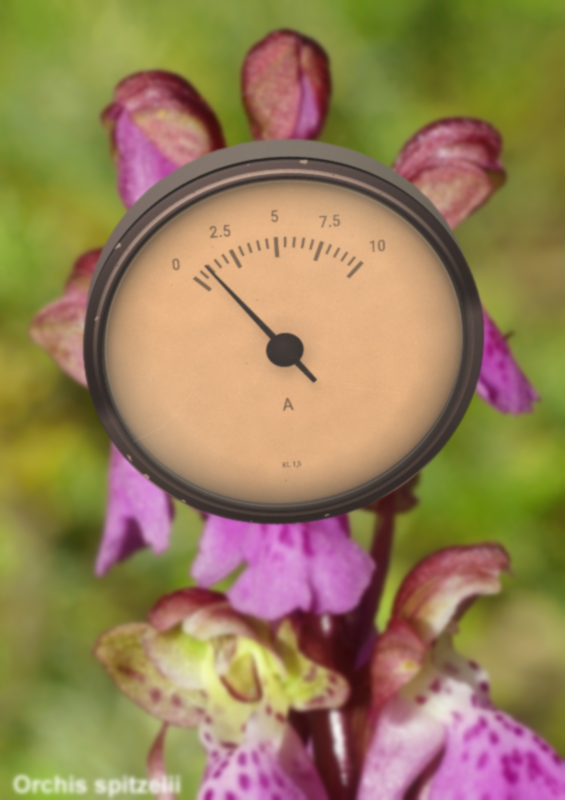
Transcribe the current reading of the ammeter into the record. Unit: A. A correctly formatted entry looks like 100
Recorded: 1
